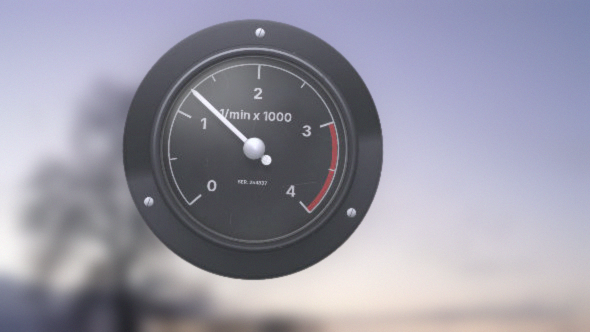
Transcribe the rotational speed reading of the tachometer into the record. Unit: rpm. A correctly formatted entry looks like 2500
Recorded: 1250
